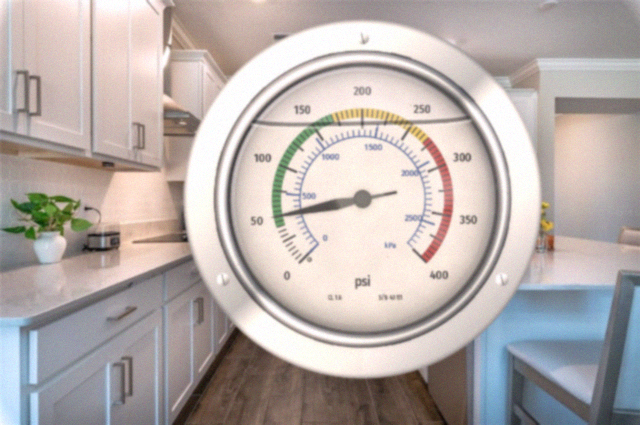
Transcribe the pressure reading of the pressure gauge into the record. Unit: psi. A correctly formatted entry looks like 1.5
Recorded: 50
